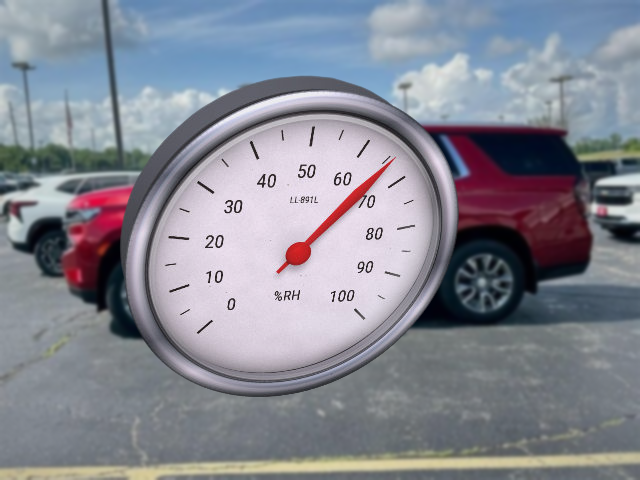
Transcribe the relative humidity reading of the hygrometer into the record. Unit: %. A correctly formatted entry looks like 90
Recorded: 65
